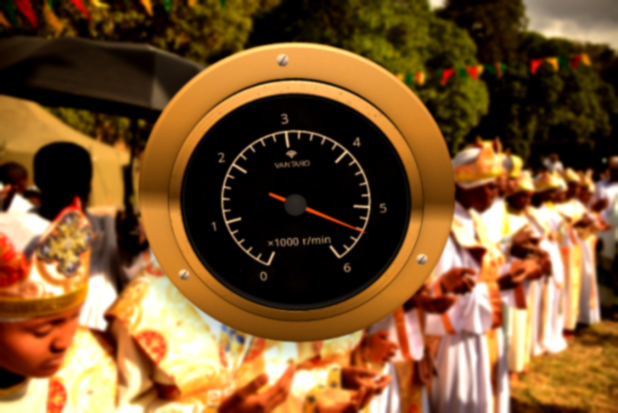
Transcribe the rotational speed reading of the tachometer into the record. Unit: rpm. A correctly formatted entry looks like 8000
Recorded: 5400
